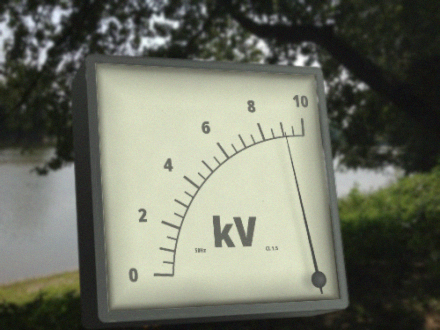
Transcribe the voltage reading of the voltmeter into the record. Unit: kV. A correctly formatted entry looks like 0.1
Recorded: 9
